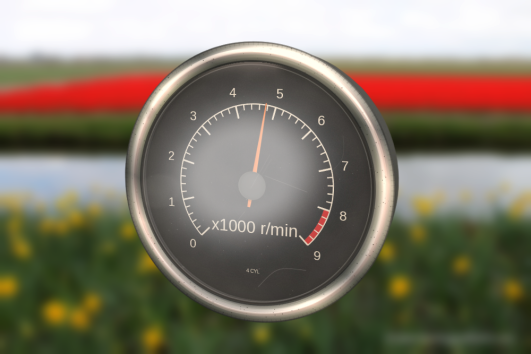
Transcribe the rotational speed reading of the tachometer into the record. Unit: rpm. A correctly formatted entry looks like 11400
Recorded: 4800
